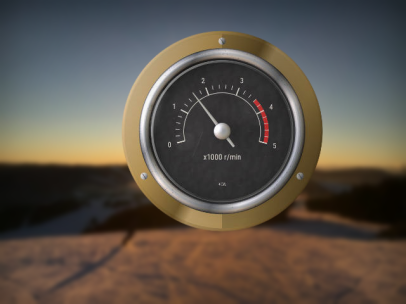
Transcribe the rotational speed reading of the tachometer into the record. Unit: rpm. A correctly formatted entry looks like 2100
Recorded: 1600
